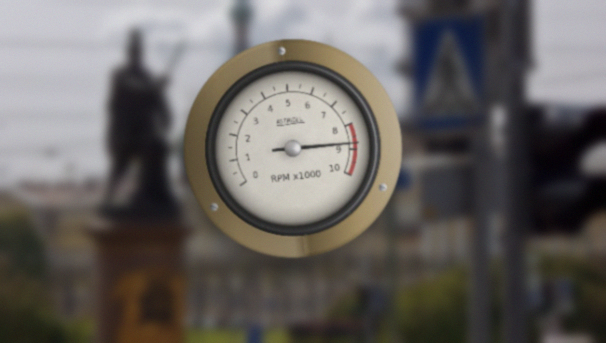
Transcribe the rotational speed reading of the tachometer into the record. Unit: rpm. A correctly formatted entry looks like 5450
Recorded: 8750
